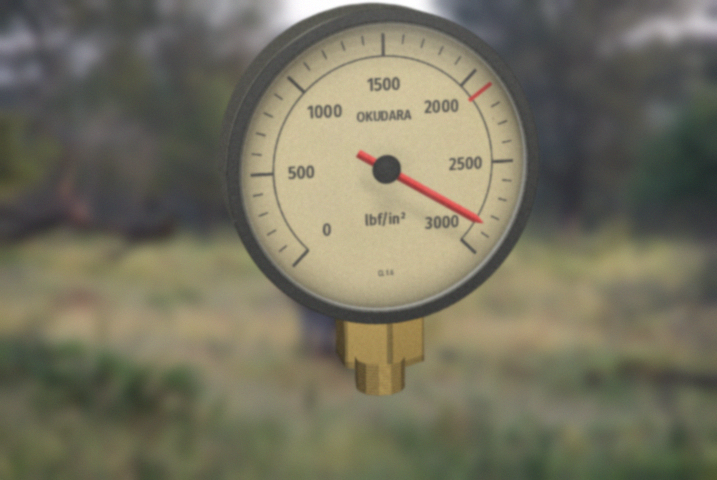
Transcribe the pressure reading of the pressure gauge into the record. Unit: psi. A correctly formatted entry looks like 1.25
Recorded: 2850
